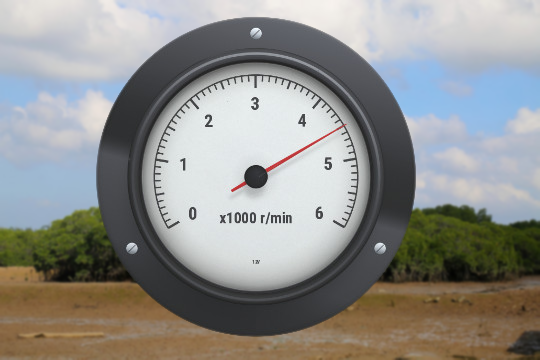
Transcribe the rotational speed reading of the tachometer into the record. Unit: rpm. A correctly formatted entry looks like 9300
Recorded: 4500
